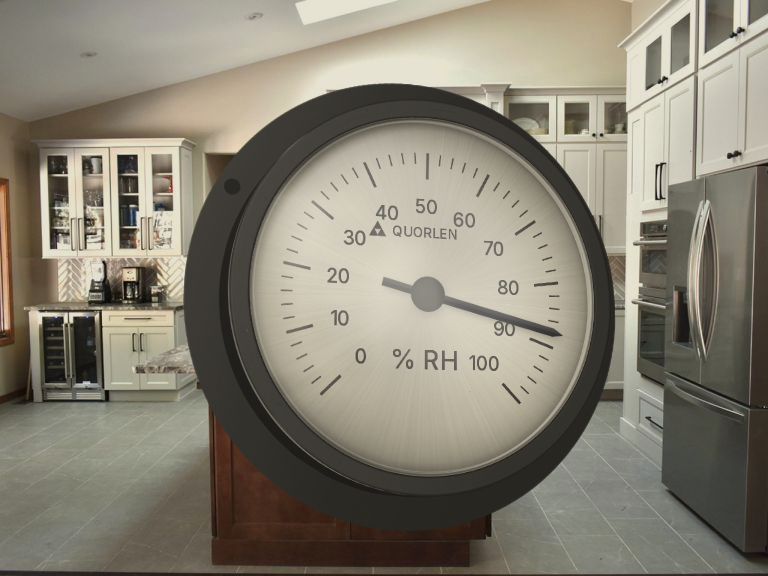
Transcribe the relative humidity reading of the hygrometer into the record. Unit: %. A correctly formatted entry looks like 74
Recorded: 88
